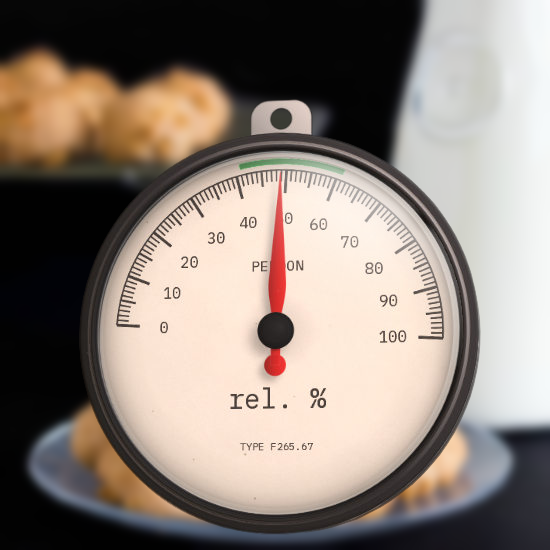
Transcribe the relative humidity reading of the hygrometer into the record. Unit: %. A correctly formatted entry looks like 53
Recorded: 49
